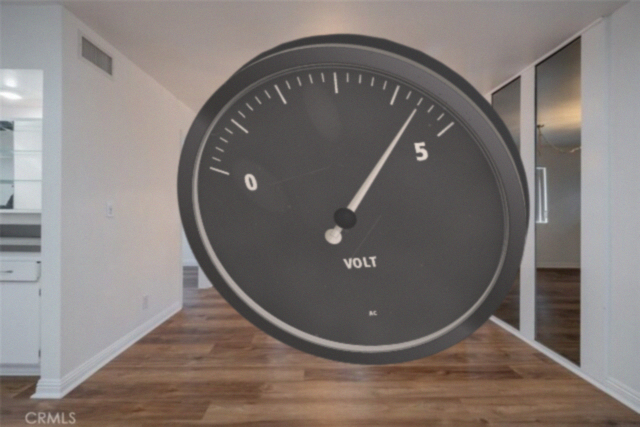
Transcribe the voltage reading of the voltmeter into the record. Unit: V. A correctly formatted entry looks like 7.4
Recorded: 4.4
